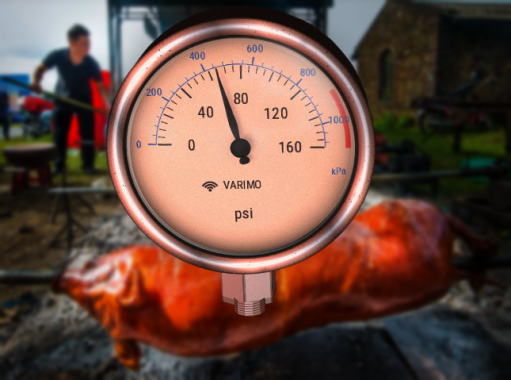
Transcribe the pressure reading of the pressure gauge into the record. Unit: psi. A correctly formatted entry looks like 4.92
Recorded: 65
